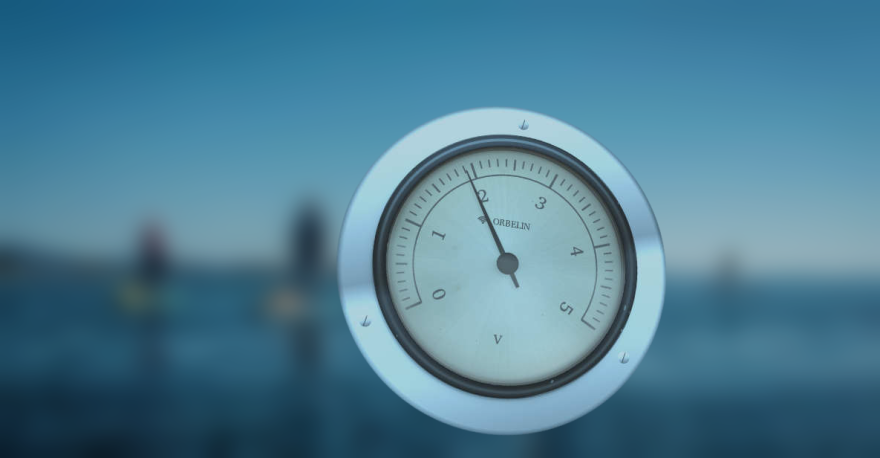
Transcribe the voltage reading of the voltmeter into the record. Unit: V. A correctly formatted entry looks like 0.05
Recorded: 1.9
